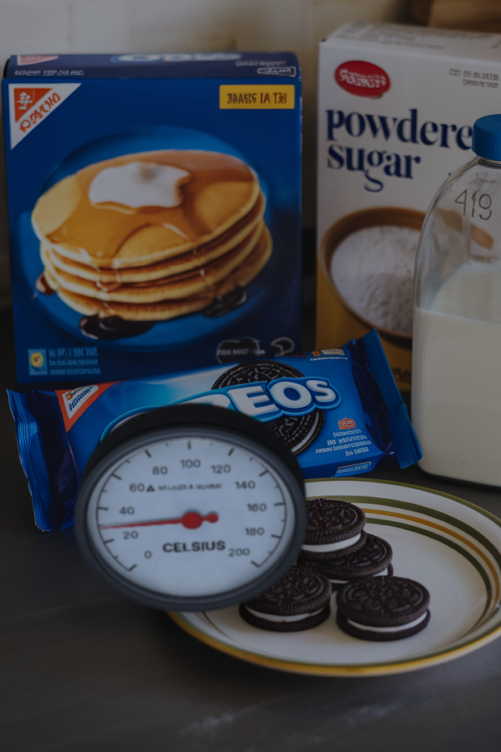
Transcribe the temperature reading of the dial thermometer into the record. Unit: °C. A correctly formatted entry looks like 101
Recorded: 30
